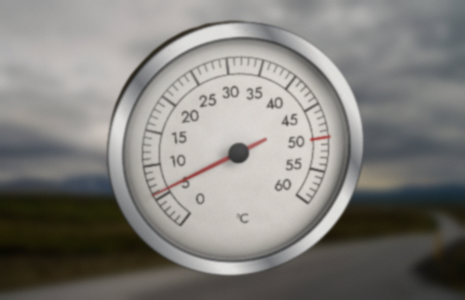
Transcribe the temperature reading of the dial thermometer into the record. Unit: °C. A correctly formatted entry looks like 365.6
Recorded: 6
